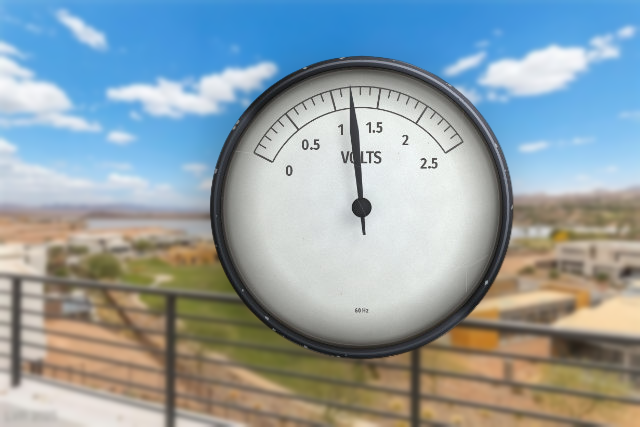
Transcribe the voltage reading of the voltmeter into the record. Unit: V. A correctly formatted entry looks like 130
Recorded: 1.2
